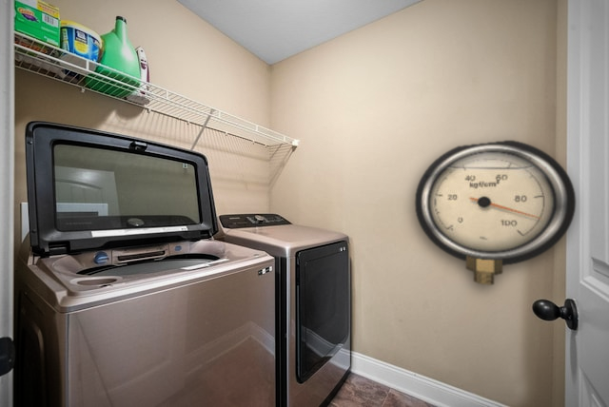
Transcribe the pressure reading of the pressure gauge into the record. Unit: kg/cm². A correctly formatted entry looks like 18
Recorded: 90
